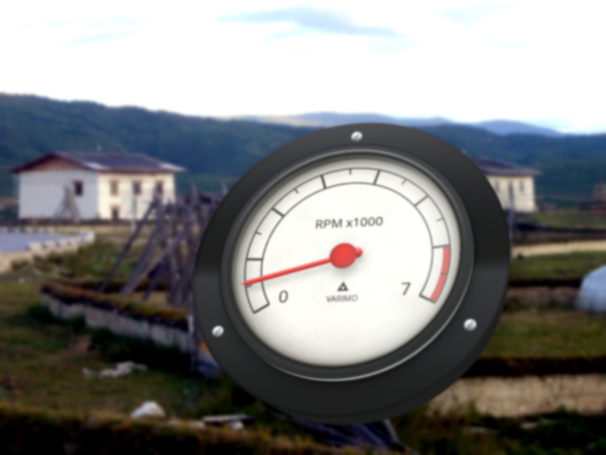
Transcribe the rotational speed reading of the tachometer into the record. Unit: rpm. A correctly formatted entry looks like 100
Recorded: 500
